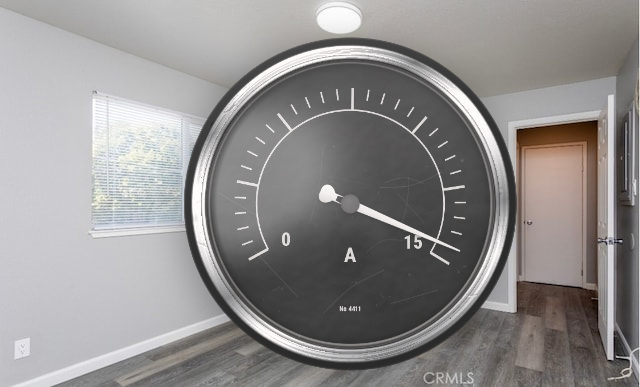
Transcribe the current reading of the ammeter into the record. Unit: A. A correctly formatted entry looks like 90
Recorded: 14.5
